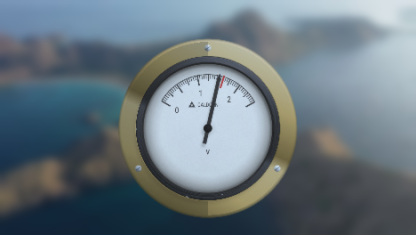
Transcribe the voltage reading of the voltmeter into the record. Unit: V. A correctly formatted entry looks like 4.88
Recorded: 1.5
